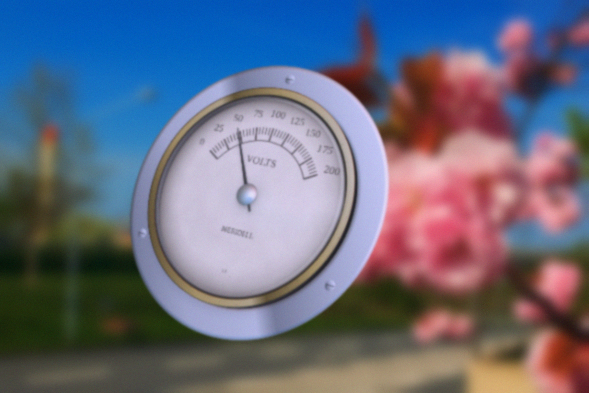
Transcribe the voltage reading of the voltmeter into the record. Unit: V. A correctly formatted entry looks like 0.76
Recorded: 50
